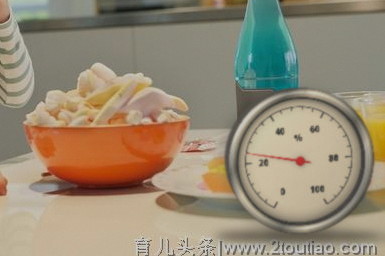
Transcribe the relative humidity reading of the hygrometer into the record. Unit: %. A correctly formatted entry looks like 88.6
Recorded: 24
